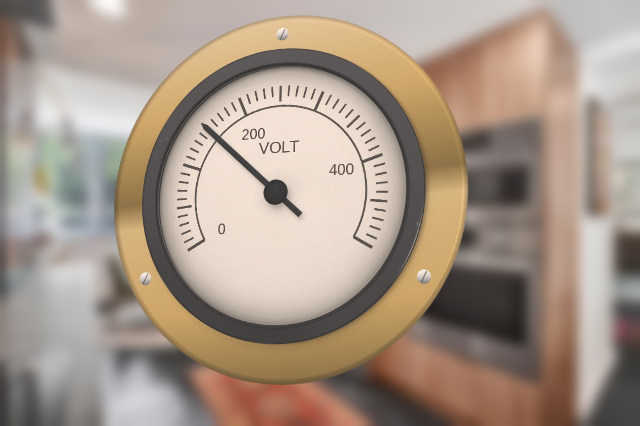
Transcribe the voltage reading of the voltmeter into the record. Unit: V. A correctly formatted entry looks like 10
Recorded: 150
